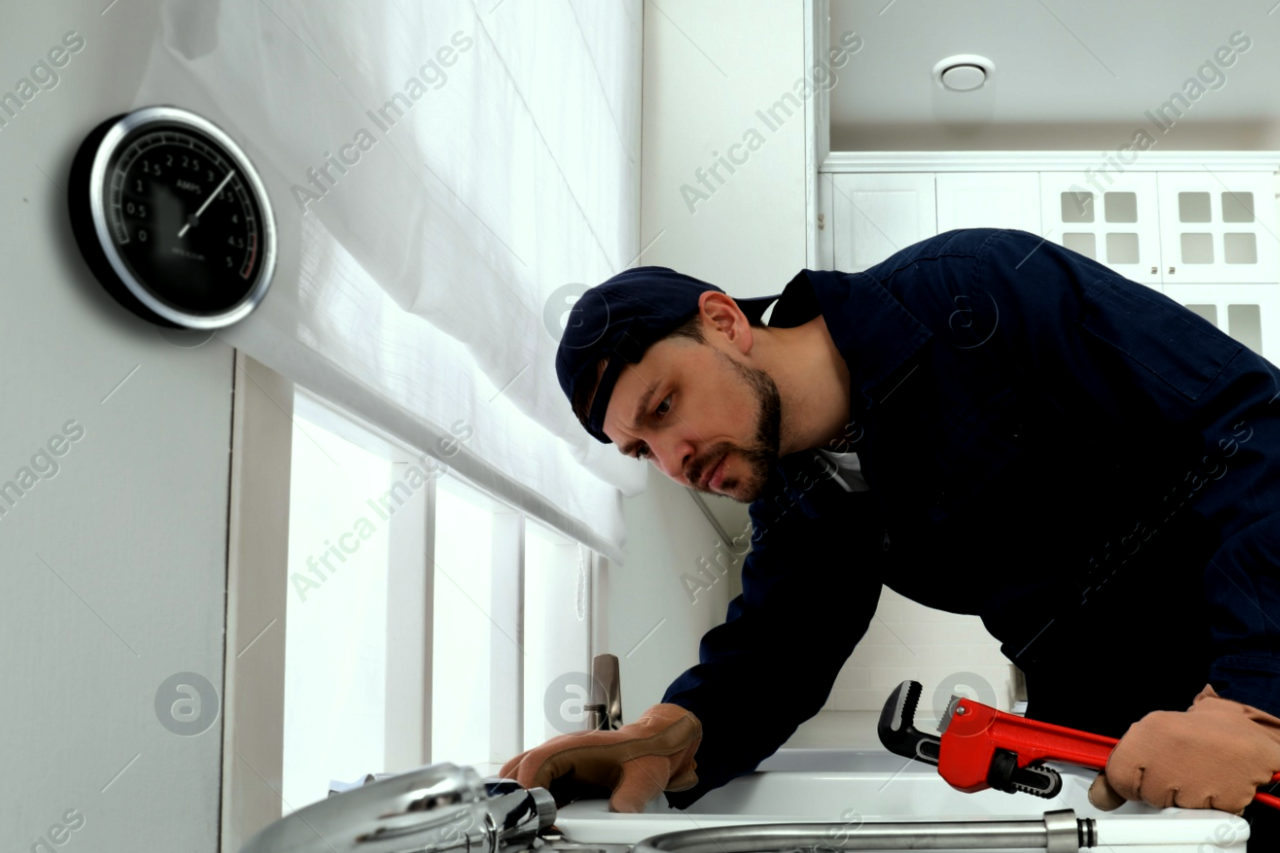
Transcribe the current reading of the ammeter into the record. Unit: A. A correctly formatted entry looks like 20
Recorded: 3.25
